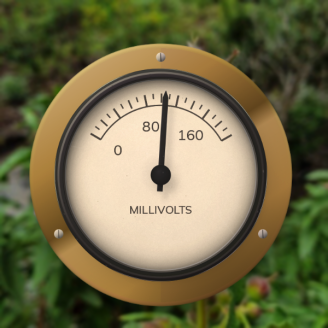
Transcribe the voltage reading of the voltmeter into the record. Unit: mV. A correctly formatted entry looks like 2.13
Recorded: 105
